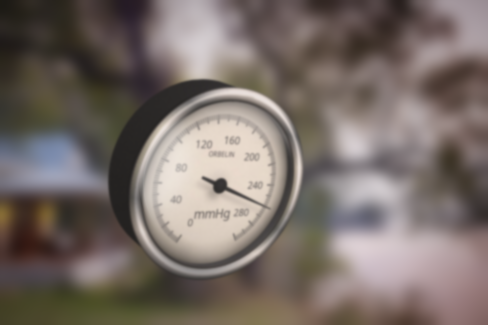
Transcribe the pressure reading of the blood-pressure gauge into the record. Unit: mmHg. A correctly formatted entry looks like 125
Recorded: 260
